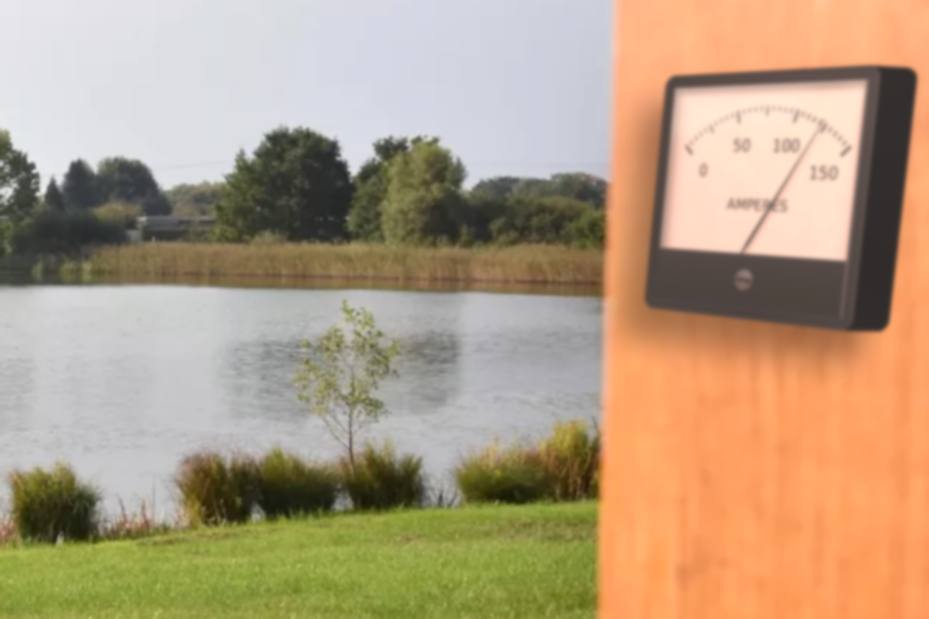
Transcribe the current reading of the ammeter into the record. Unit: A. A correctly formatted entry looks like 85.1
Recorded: 125
